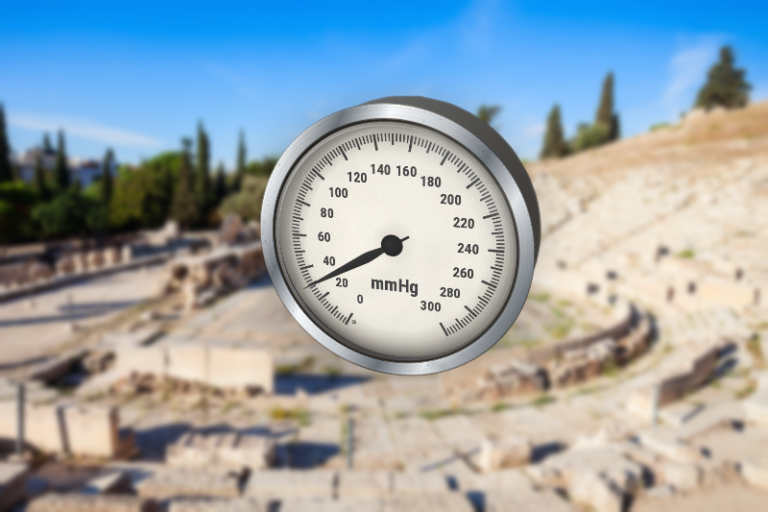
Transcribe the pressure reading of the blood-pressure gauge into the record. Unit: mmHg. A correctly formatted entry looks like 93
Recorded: 30
